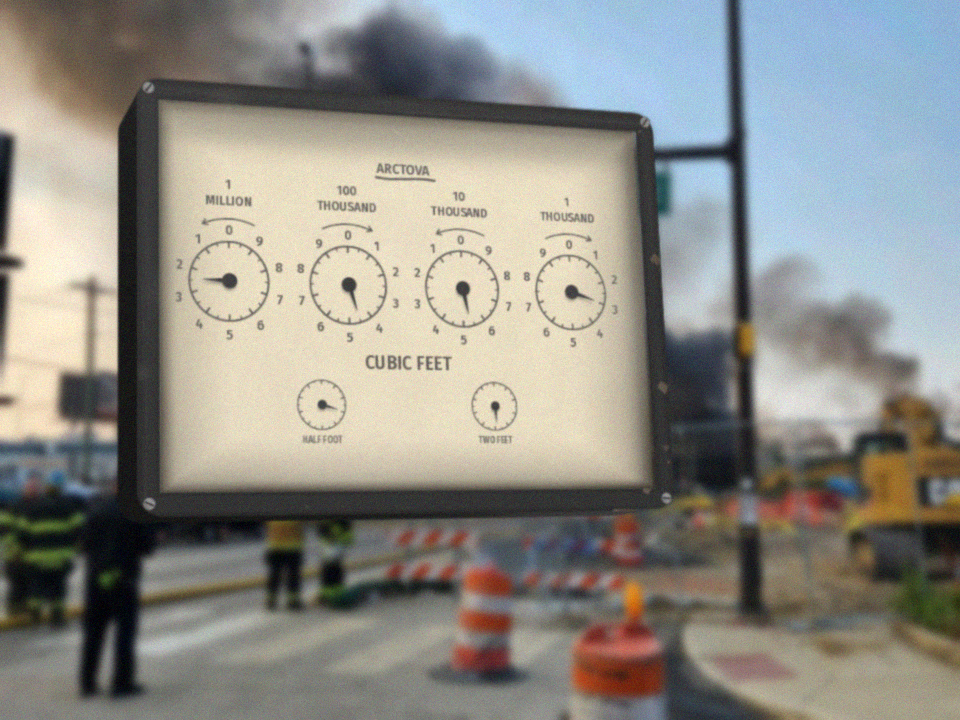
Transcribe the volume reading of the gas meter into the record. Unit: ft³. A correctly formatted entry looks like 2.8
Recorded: 245300
